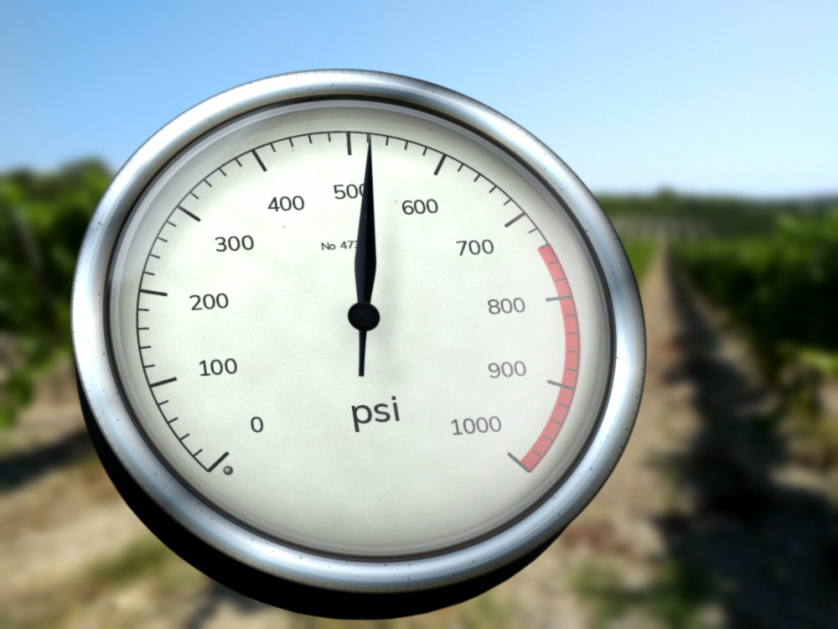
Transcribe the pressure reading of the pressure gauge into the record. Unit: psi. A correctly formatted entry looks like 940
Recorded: 520
